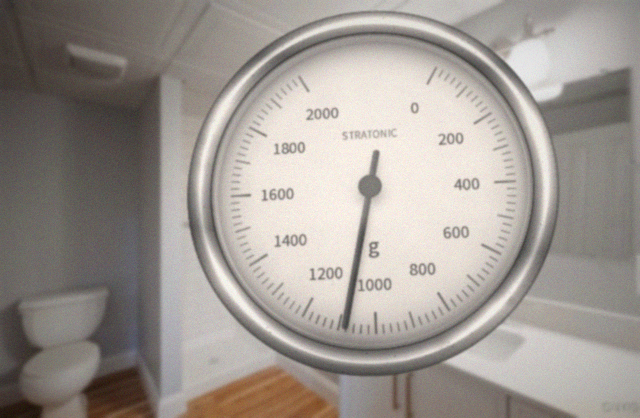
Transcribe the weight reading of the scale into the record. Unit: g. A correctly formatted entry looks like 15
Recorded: 1080
